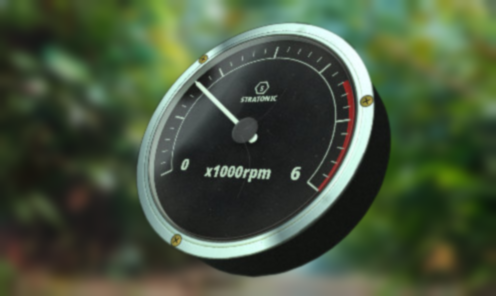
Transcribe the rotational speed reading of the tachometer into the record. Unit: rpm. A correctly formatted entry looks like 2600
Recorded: 1600
